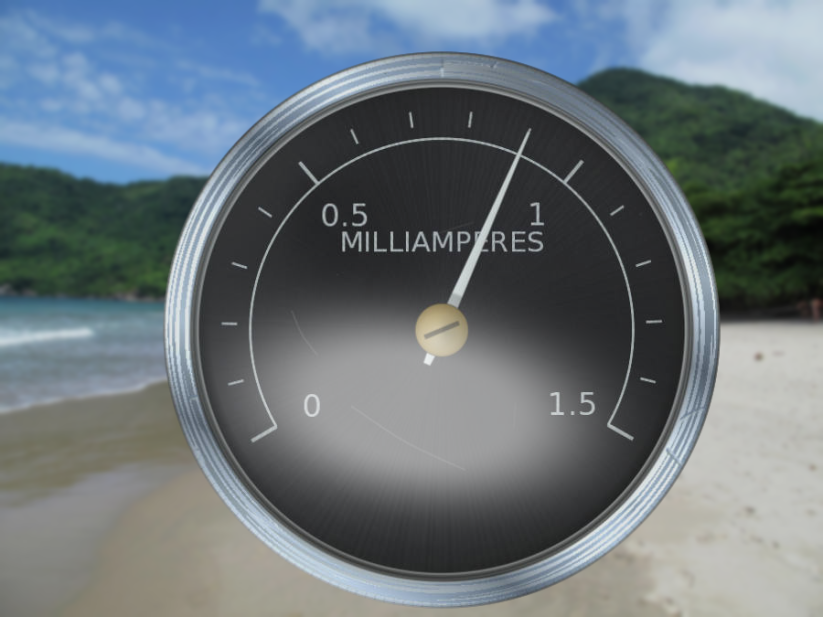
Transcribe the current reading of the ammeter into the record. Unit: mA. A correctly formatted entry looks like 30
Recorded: 0.9
